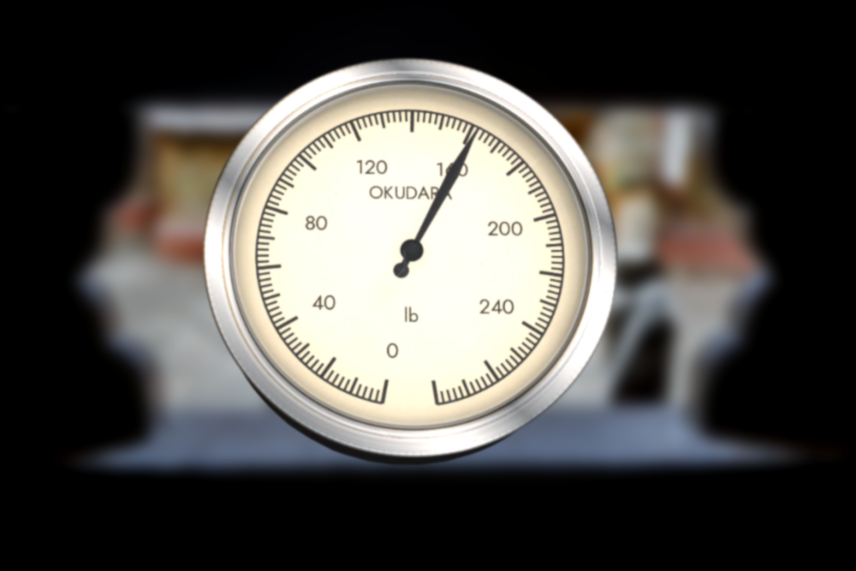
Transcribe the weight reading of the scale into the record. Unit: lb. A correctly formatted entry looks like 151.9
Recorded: 162
